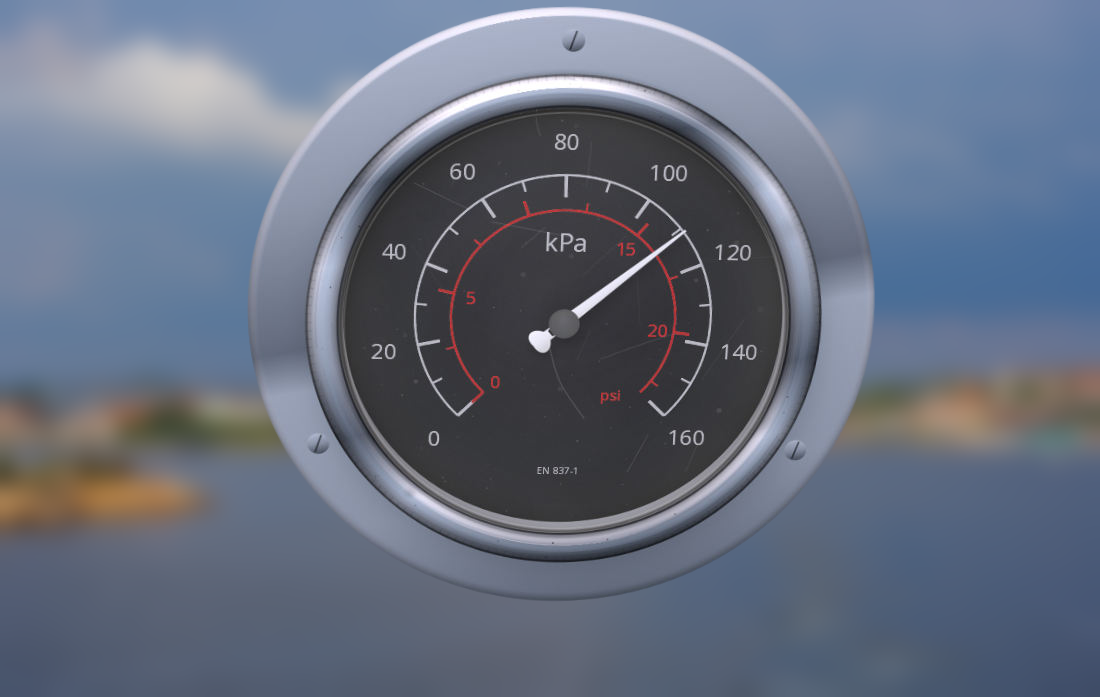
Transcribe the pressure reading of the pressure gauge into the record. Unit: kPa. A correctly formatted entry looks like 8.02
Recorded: 110
